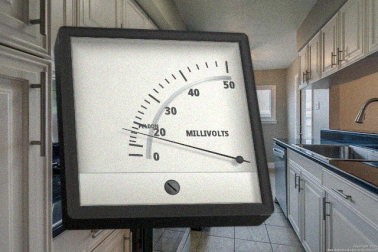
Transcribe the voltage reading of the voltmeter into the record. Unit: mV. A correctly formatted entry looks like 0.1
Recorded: 16
